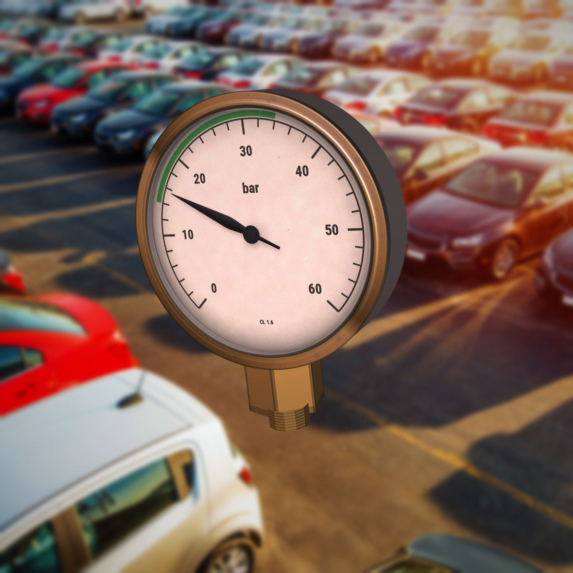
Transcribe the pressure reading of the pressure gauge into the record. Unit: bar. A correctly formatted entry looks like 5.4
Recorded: 16
